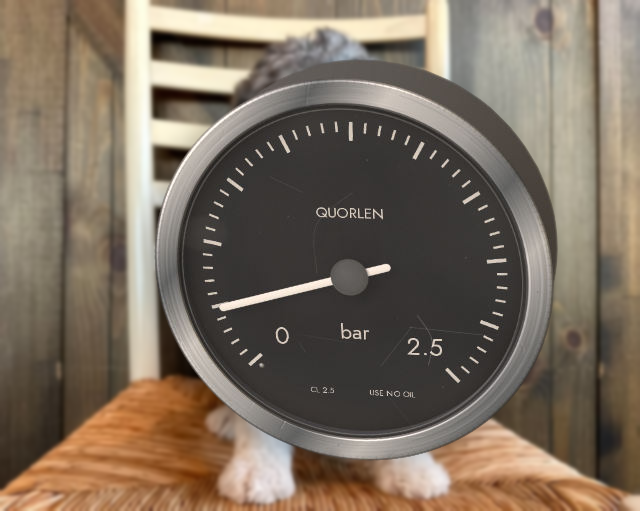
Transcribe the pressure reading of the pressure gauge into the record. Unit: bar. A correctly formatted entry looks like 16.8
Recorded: 0.25
